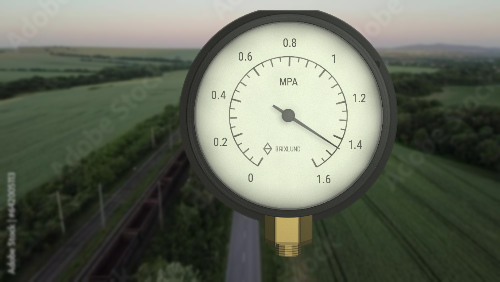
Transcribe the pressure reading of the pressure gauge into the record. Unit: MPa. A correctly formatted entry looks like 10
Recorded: 1.45
